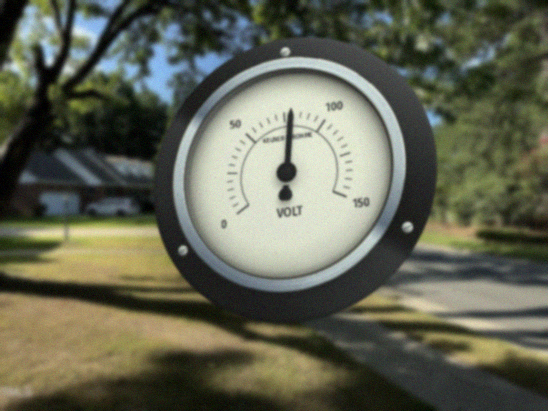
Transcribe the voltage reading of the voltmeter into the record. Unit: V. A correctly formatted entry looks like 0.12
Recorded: 80
